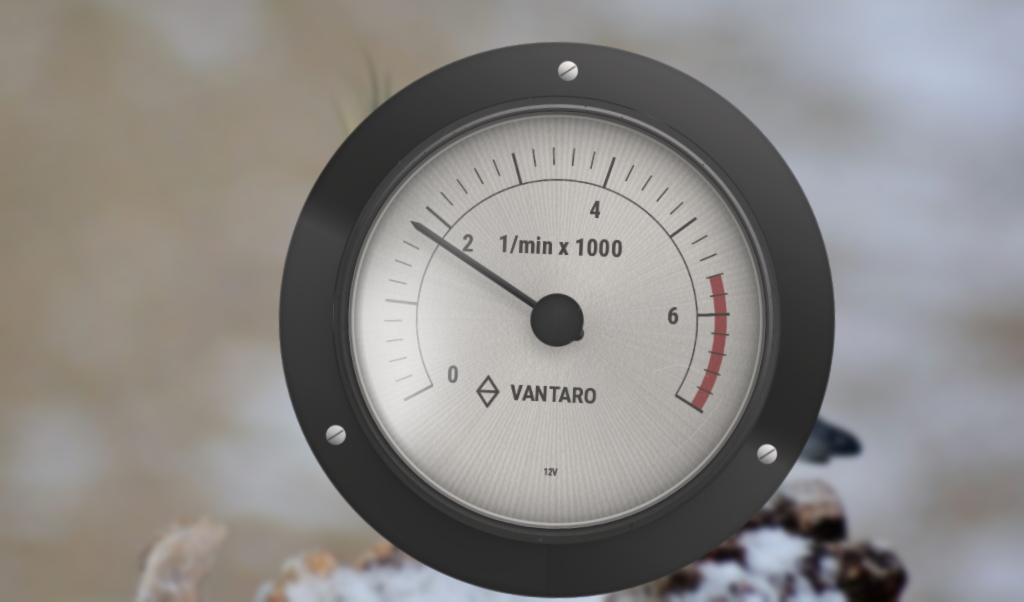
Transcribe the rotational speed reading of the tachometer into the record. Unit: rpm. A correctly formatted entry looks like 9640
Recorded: 1800
